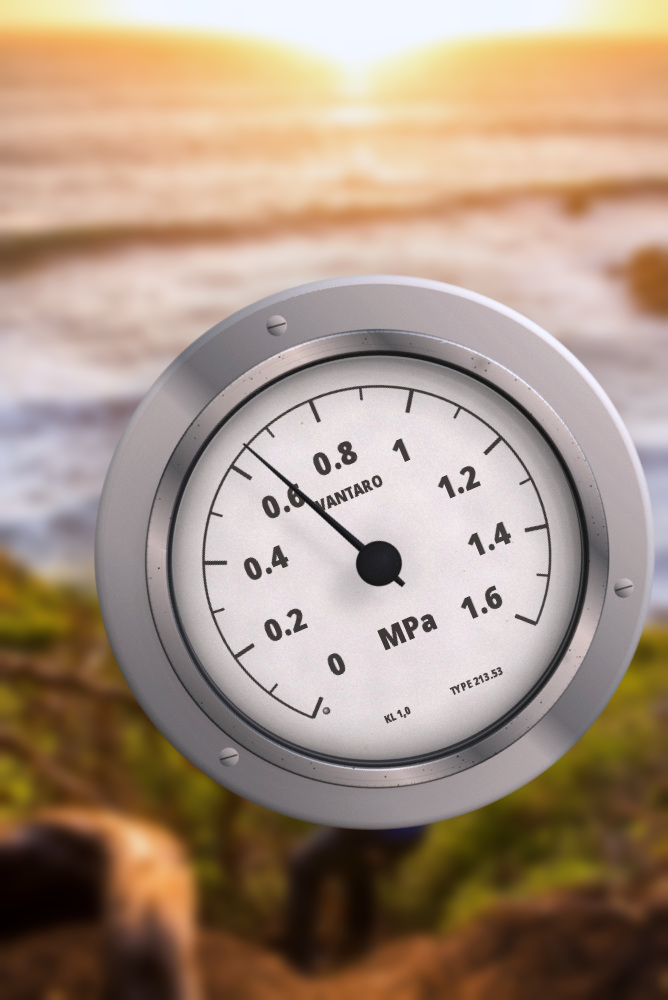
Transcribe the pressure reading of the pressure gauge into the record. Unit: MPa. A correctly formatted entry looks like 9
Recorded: 0.65
